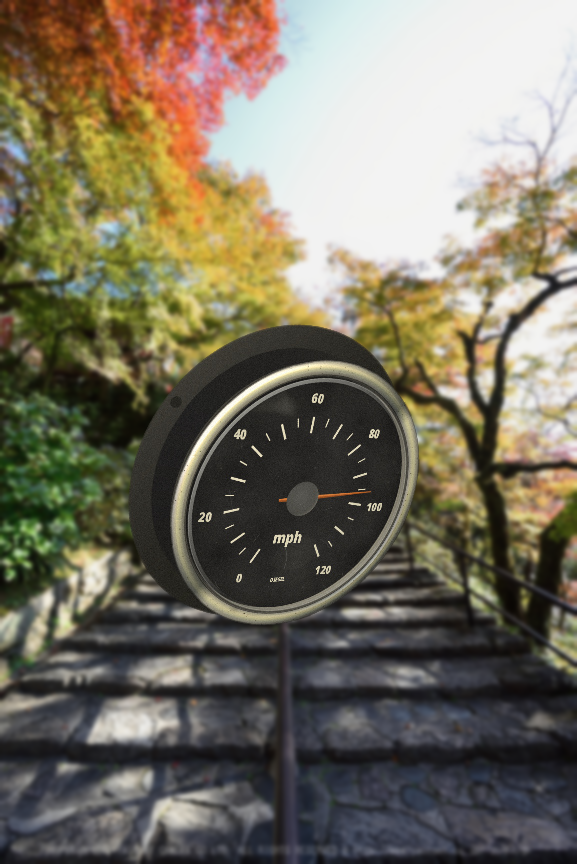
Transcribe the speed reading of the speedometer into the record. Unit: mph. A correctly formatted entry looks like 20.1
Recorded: 95
